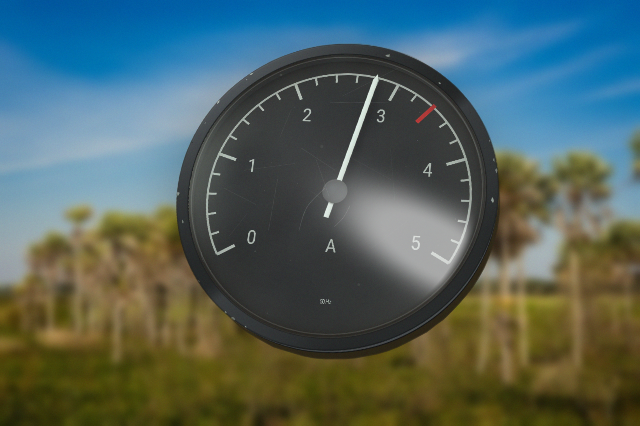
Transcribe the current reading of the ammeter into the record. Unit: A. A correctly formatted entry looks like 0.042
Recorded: 2.8
